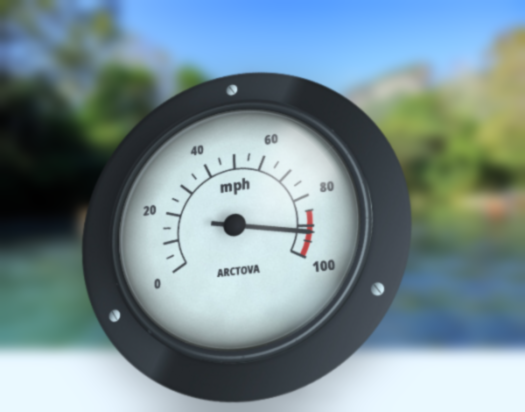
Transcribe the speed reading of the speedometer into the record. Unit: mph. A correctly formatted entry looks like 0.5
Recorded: 92.5
